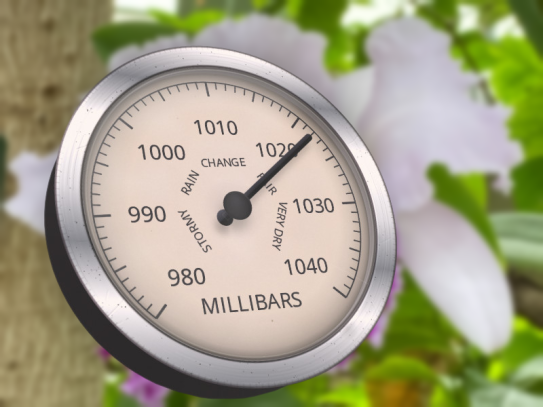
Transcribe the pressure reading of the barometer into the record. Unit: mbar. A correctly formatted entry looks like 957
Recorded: 1022
